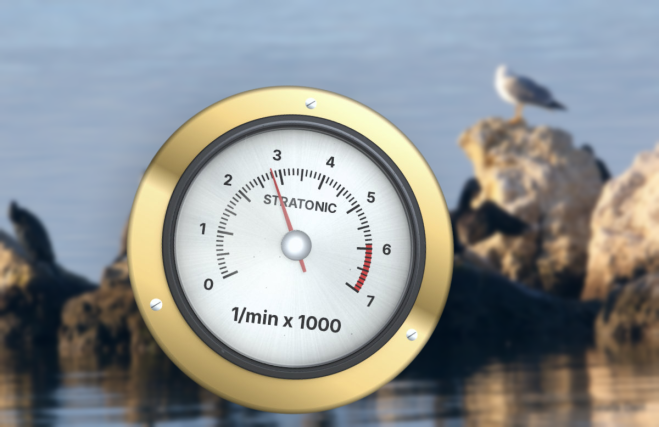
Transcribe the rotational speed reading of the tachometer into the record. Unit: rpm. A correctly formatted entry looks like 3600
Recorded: 2800
